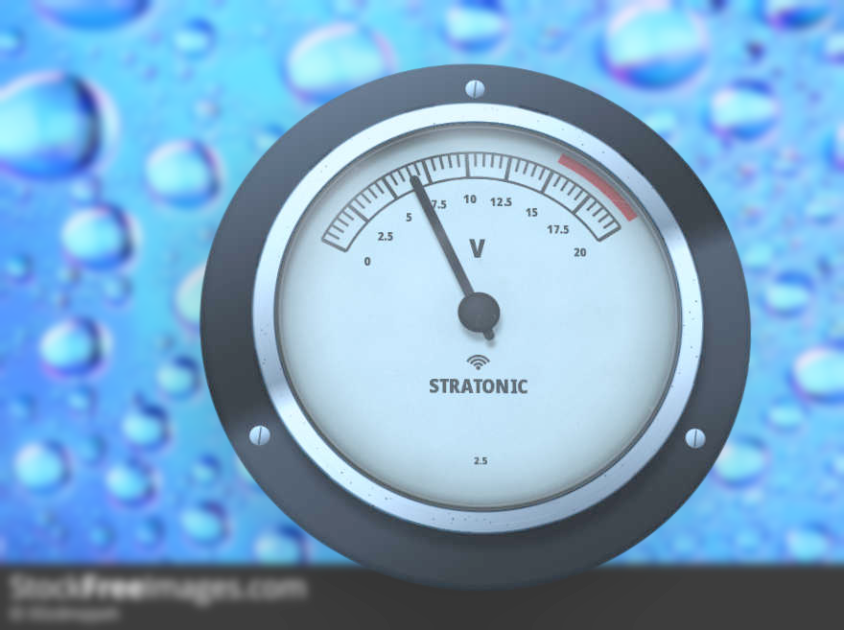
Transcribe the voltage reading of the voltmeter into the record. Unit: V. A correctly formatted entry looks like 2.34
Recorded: 6.5
